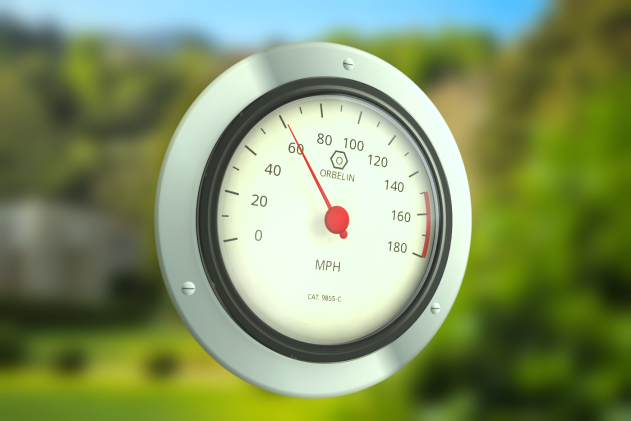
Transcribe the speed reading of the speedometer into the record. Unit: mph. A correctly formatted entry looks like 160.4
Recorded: 60
